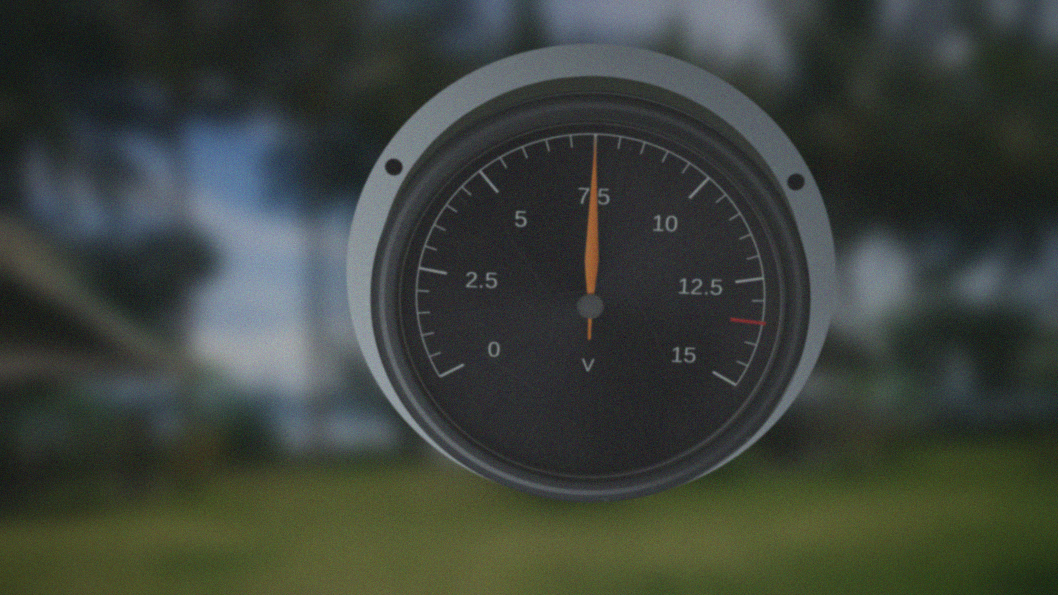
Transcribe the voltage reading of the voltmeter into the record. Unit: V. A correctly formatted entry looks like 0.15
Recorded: 7.5
